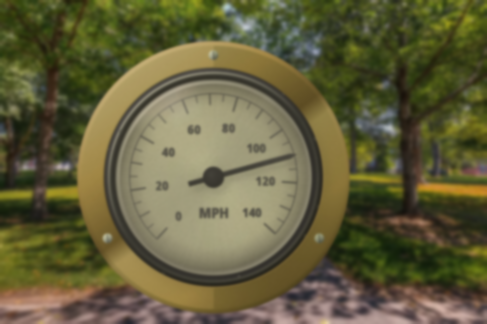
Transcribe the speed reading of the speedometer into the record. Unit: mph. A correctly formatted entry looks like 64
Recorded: 110
